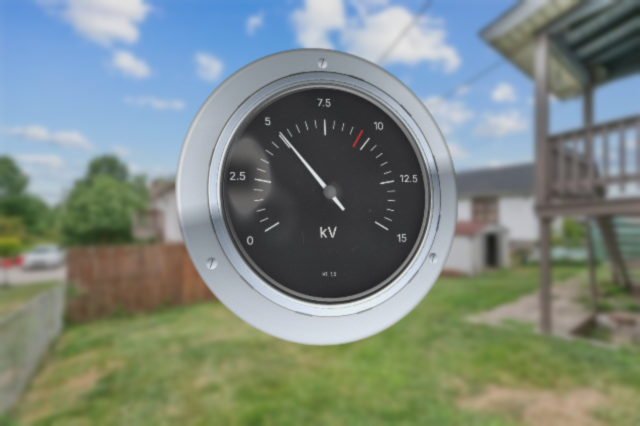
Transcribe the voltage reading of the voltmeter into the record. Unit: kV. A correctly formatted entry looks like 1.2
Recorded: 5
